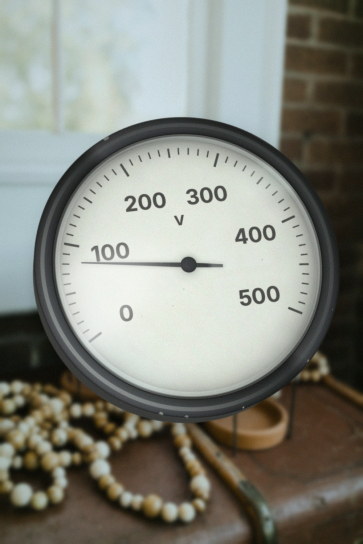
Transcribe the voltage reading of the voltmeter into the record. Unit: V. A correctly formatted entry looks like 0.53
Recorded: 80
